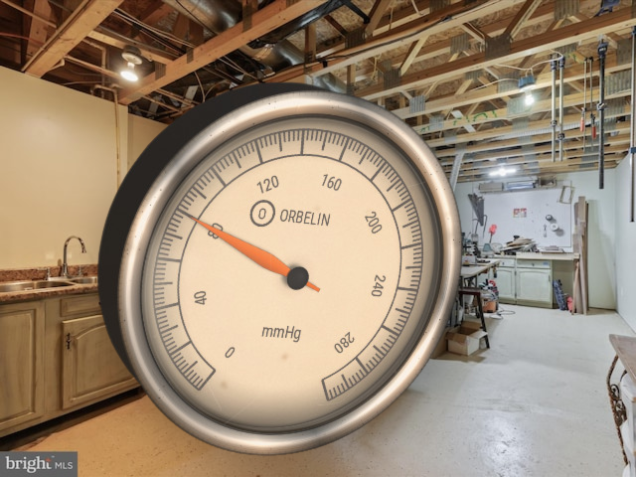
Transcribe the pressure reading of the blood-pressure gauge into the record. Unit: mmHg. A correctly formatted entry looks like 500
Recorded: 80
